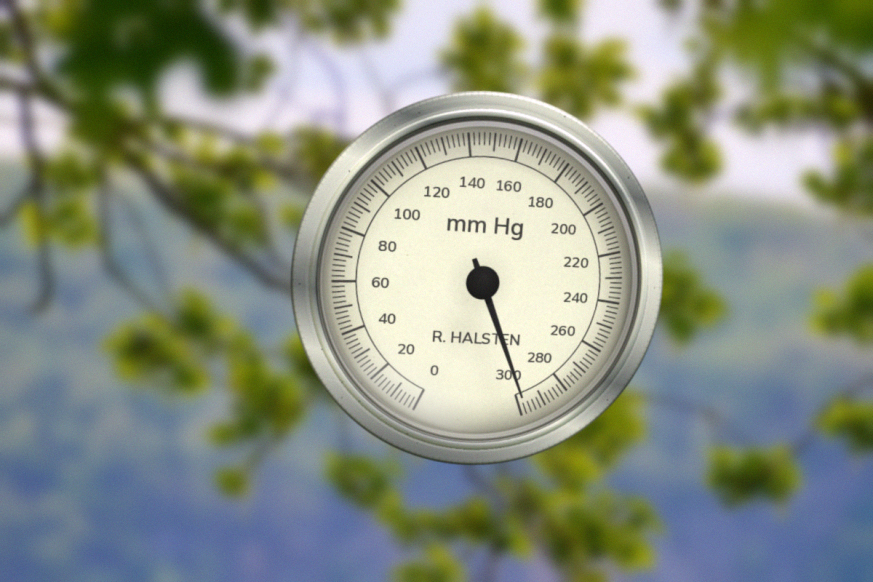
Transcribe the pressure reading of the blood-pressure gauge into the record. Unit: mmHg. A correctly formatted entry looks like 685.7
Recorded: 298
